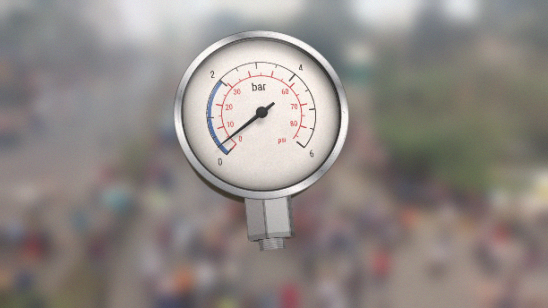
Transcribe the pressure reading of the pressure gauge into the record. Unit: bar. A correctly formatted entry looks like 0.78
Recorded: 0.25
